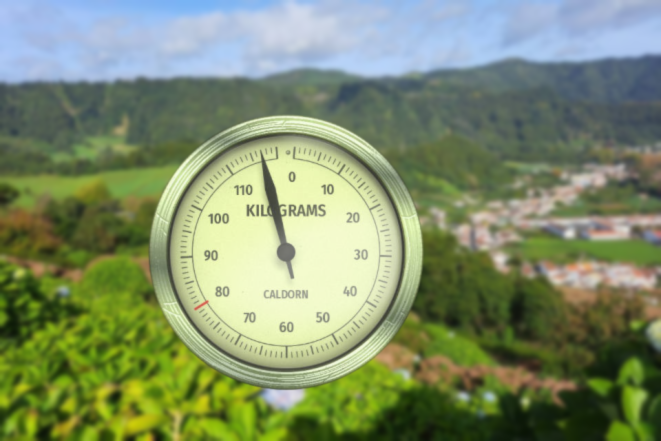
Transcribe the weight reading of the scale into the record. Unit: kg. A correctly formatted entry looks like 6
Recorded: 117
